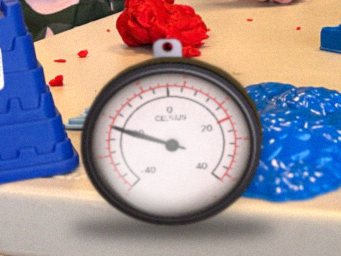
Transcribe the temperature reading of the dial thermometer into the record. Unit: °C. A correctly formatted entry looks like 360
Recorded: -20
